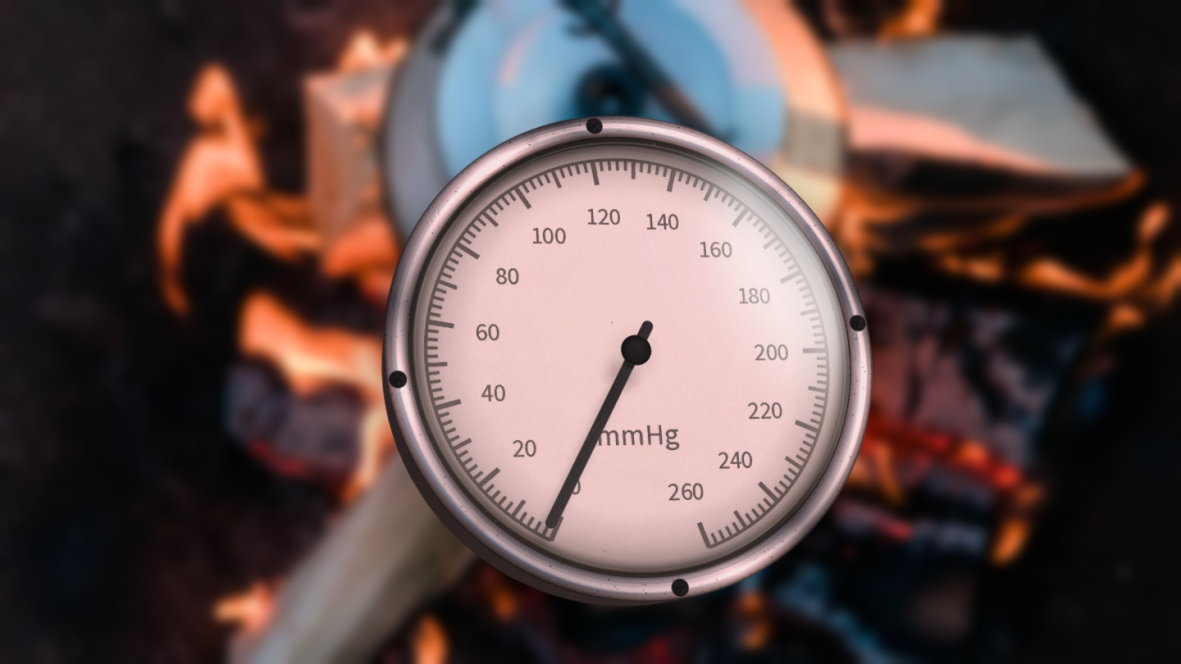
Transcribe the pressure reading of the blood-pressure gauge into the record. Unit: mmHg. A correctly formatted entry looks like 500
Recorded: 2
